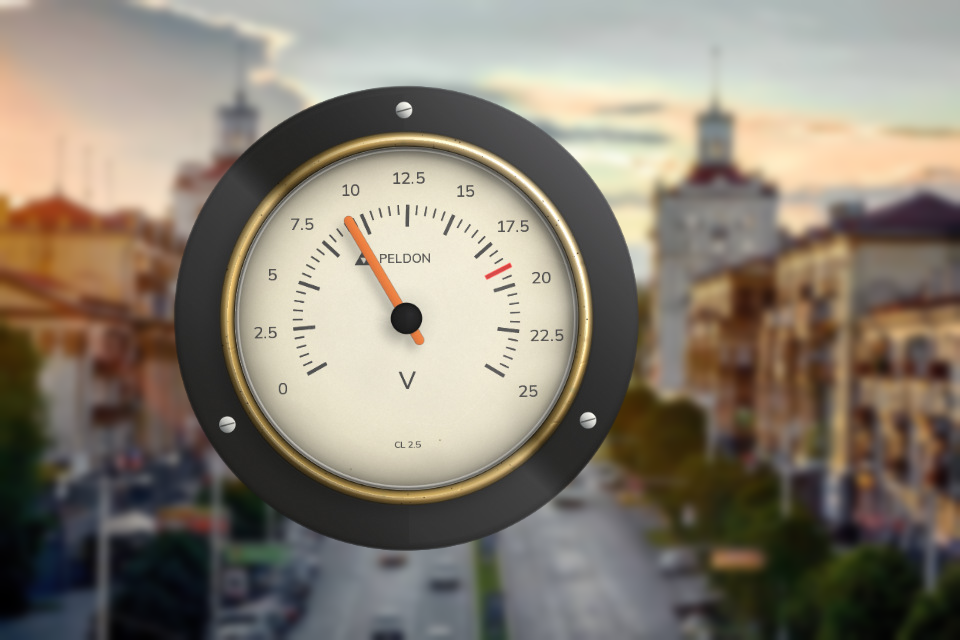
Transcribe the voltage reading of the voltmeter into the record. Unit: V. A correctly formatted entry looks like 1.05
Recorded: 9.25
